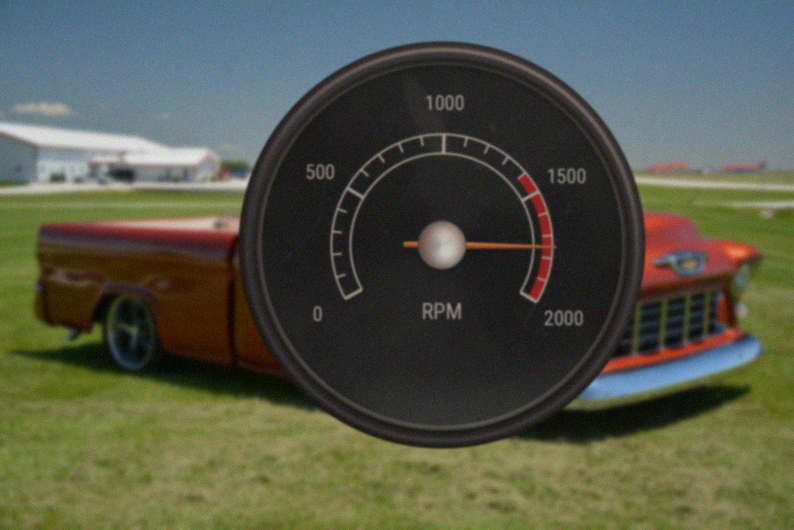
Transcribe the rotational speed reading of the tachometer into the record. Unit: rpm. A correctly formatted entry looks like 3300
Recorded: 1750
